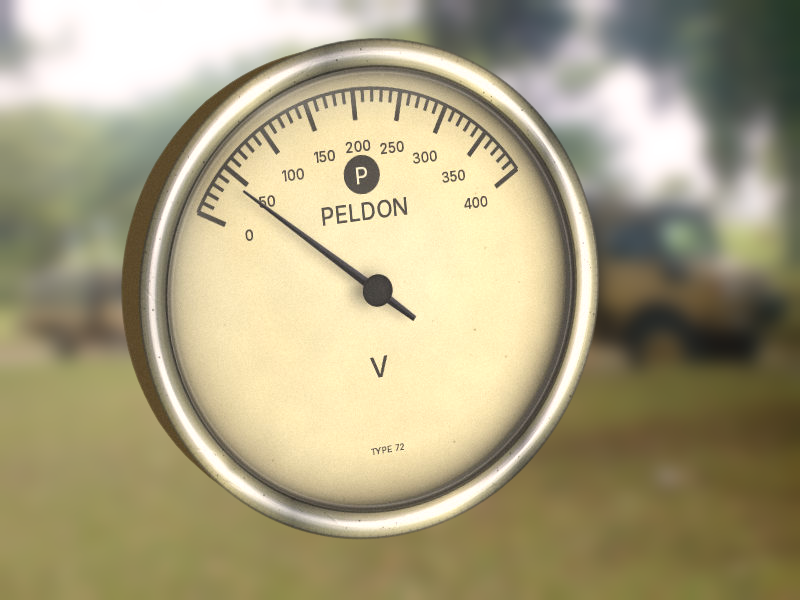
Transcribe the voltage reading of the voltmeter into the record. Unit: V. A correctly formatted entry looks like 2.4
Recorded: 40
